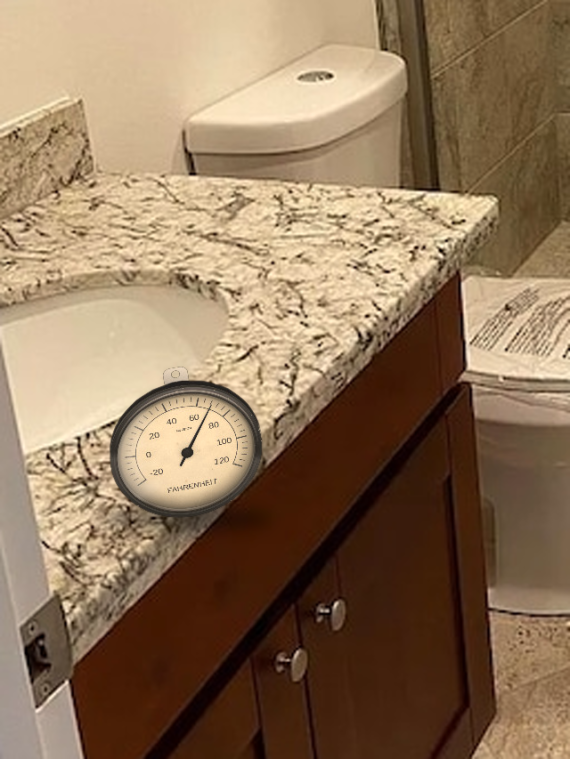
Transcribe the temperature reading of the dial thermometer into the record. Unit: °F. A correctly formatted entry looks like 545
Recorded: 68
